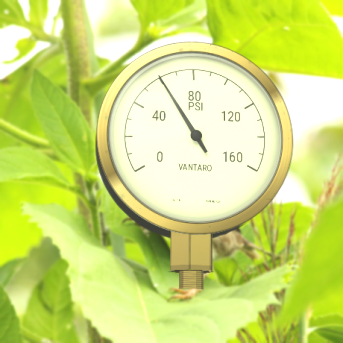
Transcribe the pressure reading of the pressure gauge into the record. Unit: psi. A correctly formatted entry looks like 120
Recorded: 60
